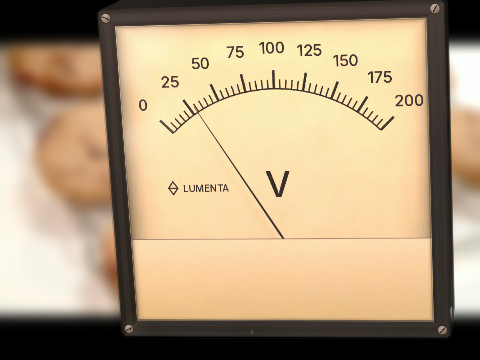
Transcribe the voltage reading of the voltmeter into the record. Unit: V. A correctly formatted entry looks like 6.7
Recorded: 30
